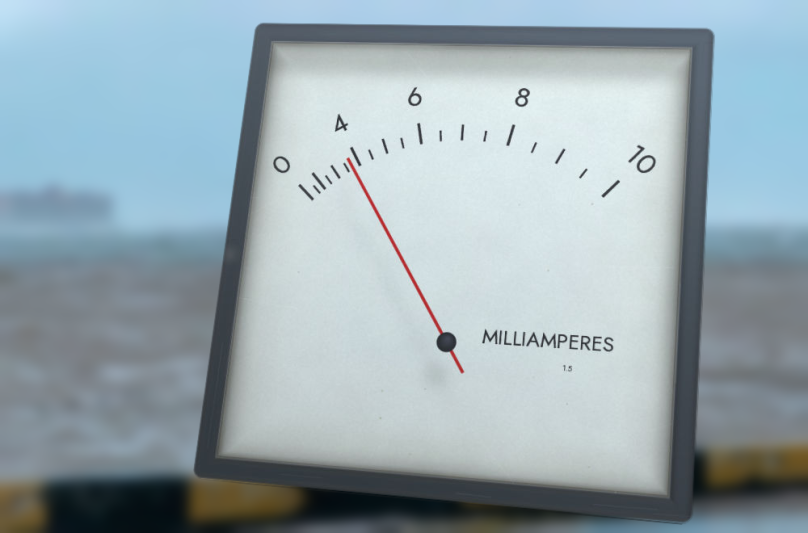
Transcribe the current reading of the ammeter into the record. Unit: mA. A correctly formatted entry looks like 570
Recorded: 3.75
